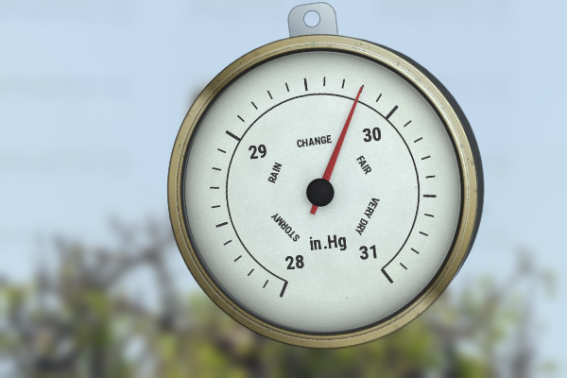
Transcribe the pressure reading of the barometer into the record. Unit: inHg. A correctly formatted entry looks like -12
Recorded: 29.8
